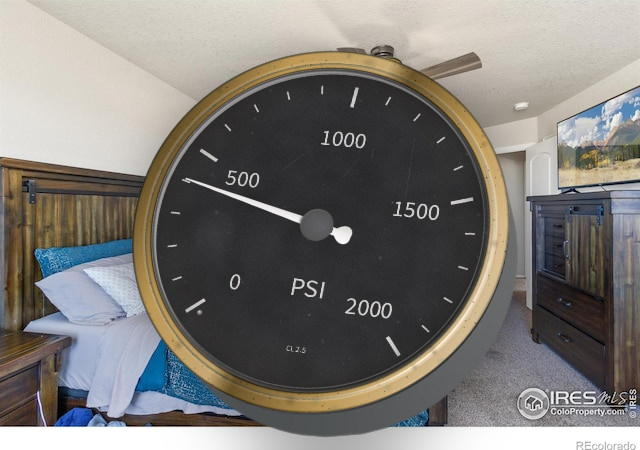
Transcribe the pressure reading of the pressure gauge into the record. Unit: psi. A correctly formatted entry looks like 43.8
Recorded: 400
